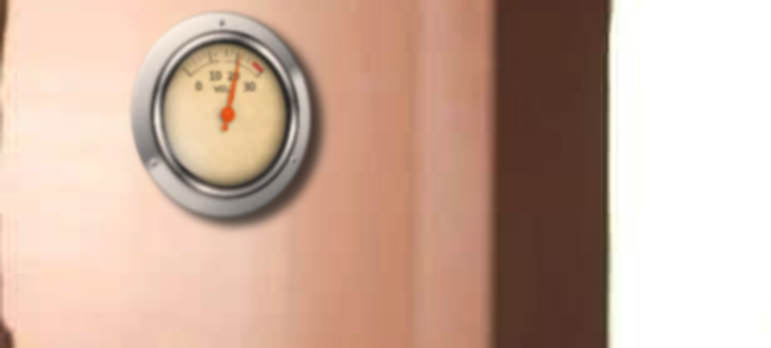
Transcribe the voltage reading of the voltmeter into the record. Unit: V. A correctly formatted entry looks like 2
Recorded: 20
